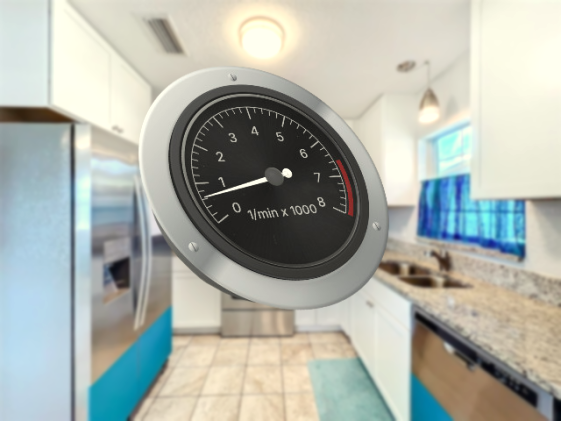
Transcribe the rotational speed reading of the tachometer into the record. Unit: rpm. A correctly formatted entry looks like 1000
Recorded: 600
